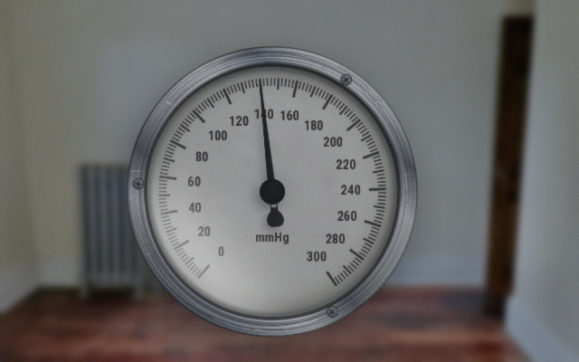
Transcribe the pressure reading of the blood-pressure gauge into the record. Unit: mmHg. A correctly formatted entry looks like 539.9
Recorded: 140
